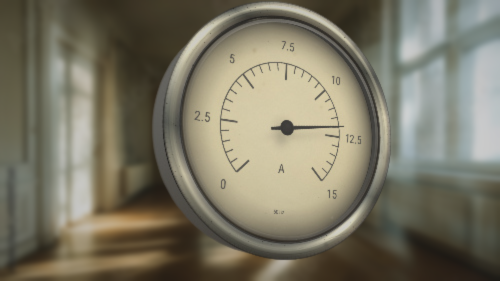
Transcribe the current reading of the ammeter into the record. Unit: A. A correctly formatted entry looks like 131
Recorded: 12
